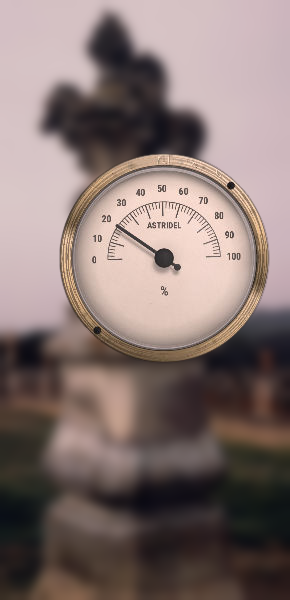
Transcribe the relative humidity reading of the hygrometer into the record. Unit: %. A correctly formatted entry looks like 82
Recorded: 20
